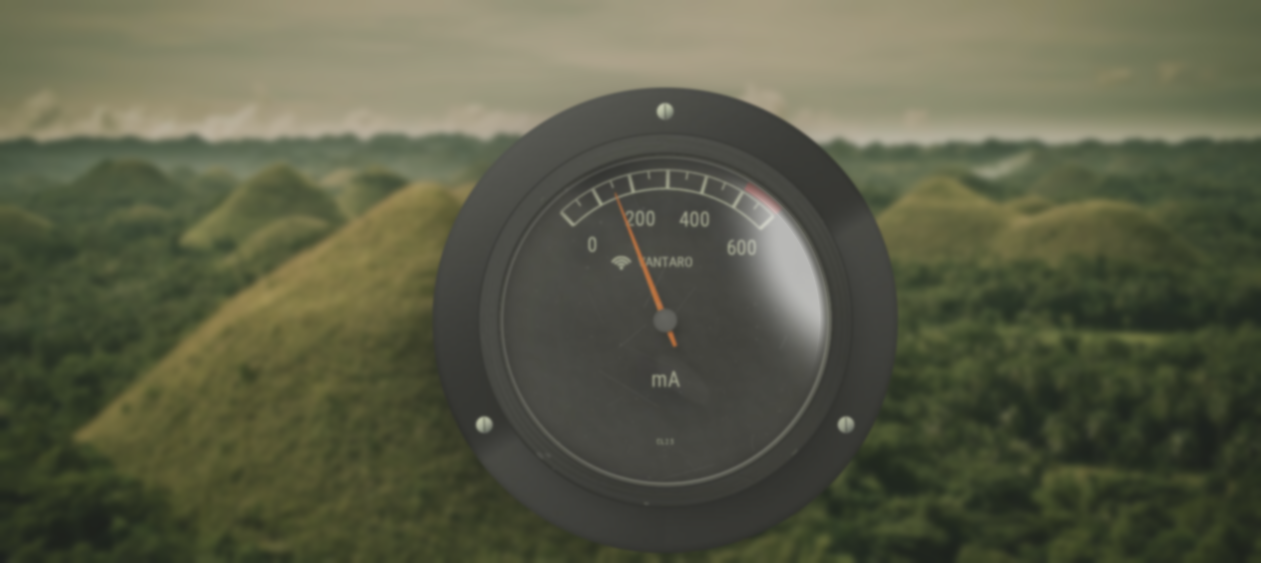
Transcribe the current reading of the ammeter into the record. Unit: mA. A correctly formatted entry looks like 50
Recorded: 150
